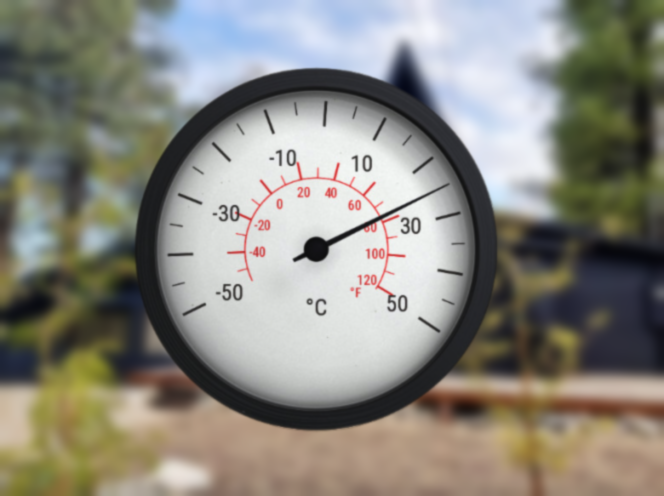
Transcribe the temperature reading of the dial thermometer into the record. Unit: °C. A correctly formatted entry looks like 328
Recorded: 25
